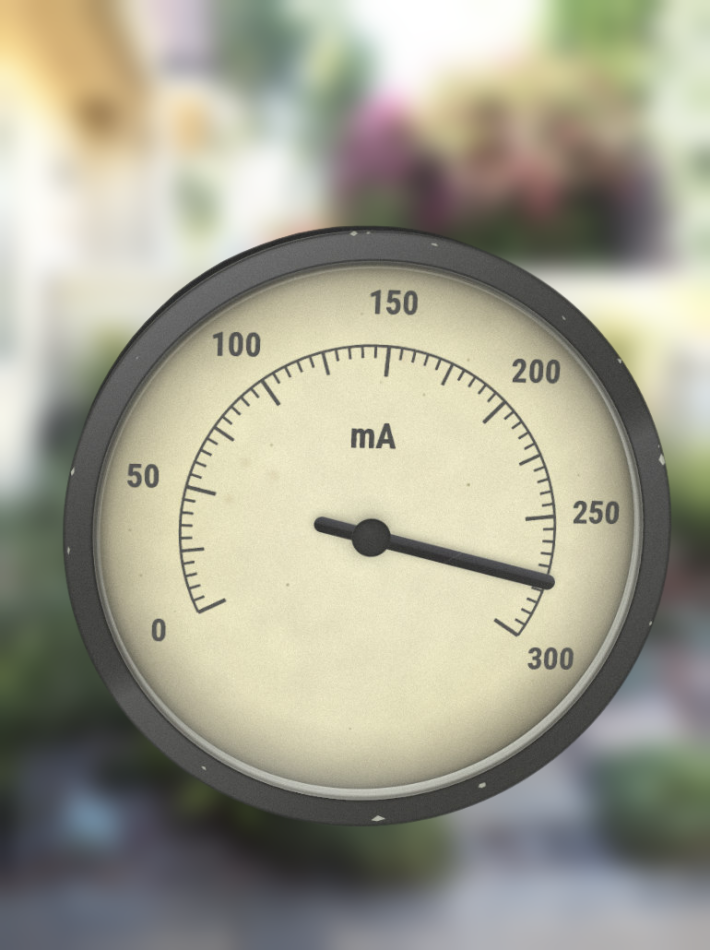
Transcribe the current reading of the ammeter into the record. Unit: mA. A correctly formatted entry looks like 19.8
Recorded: 275
